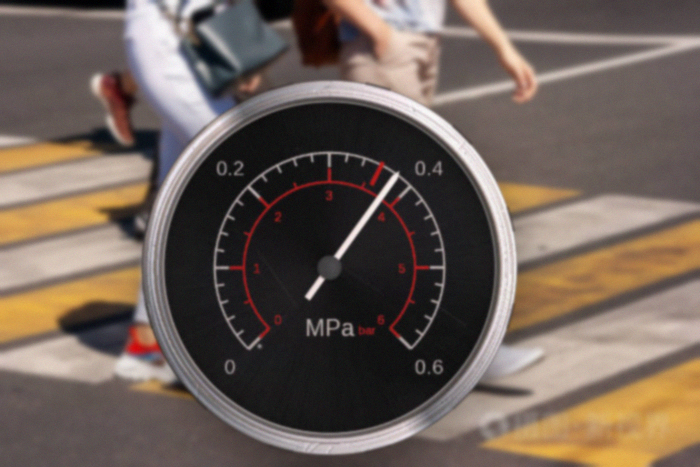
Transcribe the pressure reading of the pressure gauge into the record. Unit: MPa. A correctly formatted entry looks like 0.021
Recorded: 0.38
